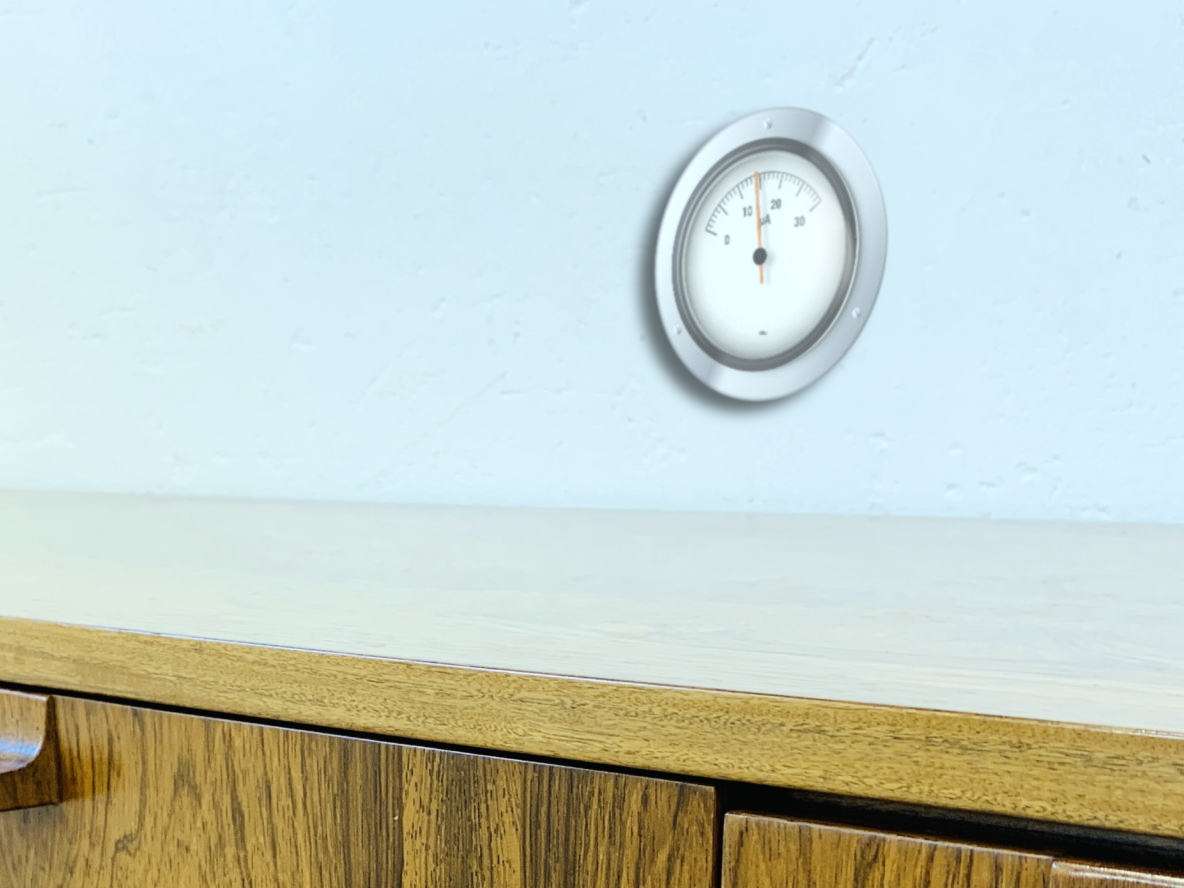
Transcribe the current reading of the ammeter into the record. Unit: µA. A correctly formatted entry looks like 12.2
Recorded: 15
